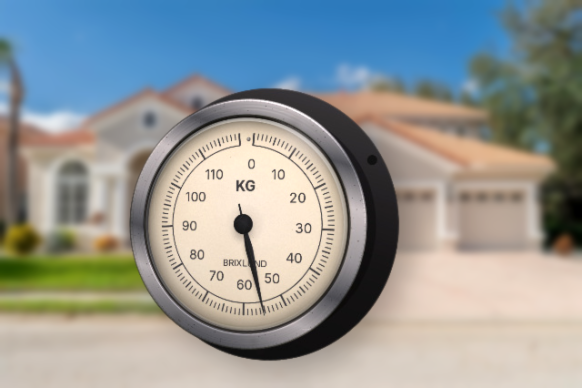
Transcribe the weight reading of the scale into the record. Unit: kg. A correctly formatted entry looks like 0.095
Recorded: 55
